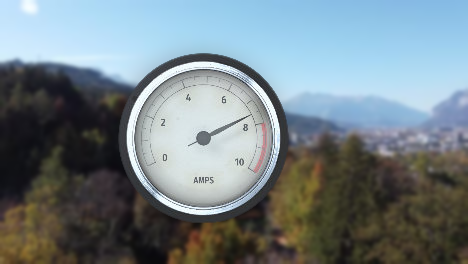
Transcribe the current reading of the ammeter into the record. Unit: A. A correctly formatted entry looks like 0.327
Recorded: 7.5
